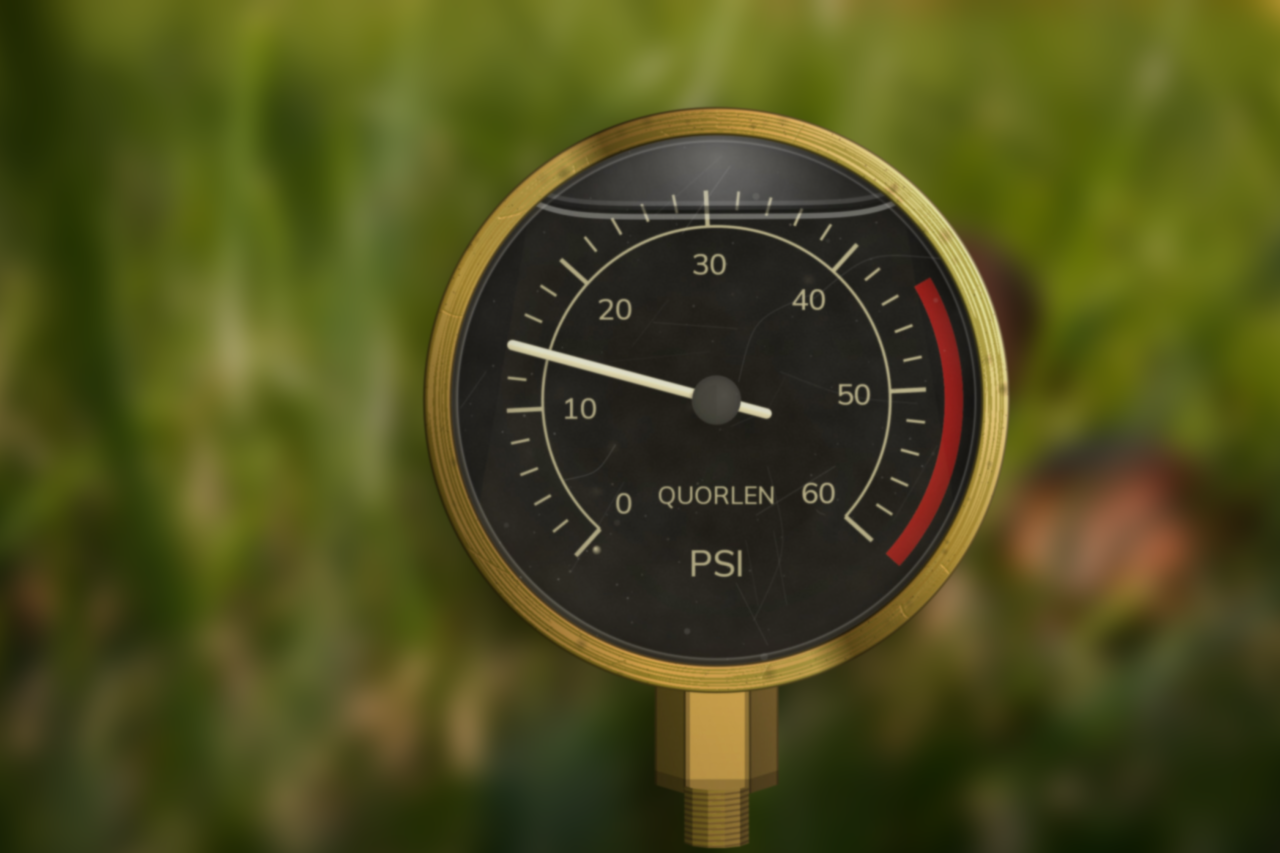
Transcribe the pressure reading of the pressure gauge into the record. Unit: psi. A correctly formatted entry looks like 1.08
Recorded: 14
